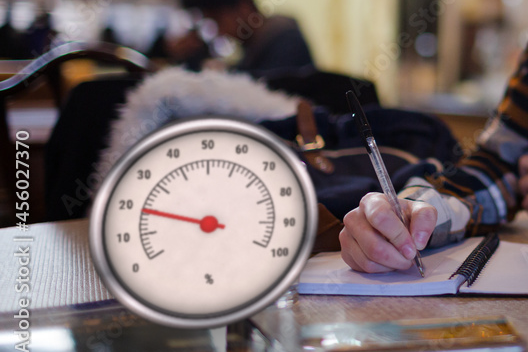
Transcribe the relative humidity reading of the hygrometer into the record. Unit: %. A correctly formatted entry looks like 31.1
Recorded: 20
